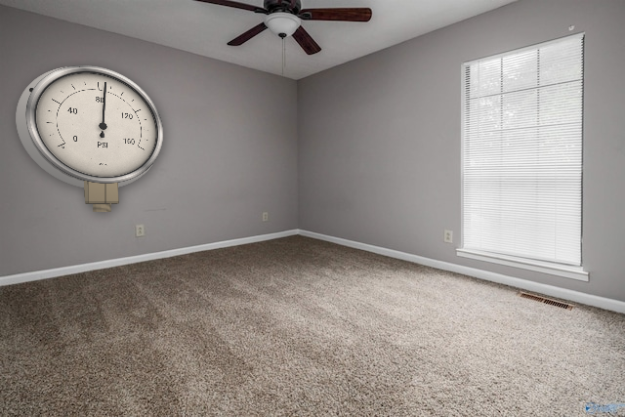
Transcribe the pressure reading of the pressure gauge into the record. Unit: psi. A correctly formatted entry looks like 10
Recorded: 85
